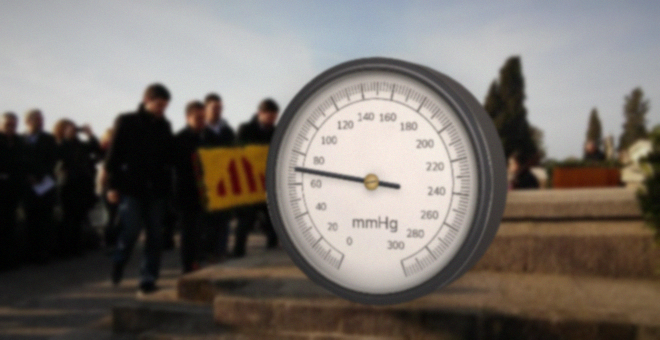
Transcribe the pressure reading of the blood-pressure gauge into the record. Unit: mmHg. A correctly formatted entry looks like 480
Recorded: 70
